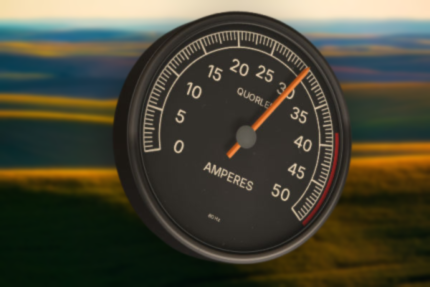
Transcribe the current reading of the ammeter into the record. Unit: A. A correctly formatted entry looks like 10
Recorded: 30
